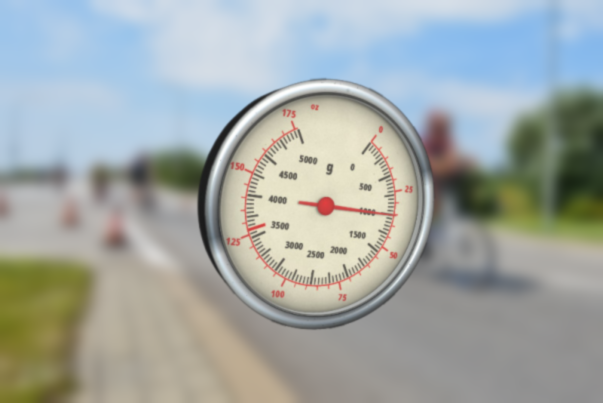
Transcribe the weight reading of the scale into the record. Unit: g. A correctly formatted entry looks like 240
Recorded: 1000
